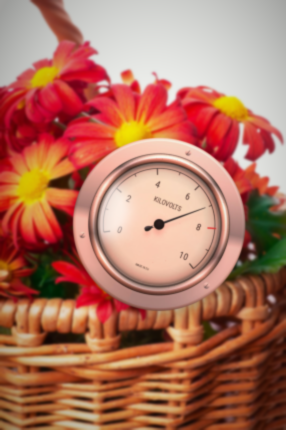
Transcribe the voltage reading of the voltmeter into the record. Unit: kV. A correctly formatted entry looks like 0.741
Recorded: 7
